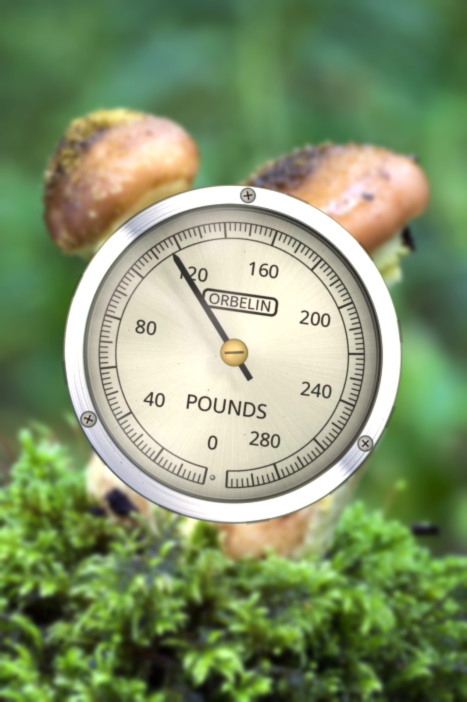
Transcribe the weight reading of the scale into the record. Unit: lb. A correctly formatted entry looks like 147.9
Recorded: 116
